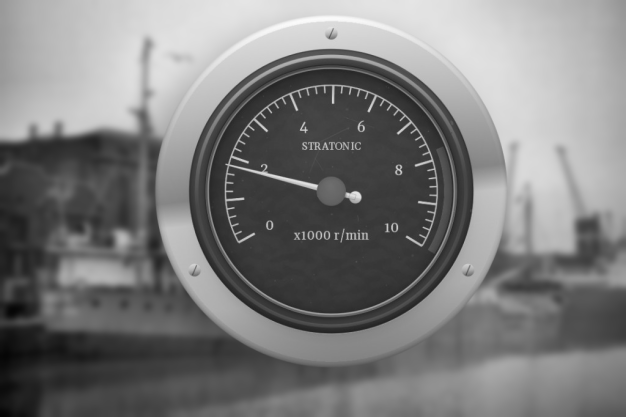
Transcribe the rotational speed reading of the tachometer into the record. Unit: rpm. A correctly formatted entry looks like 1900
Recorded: 1800
